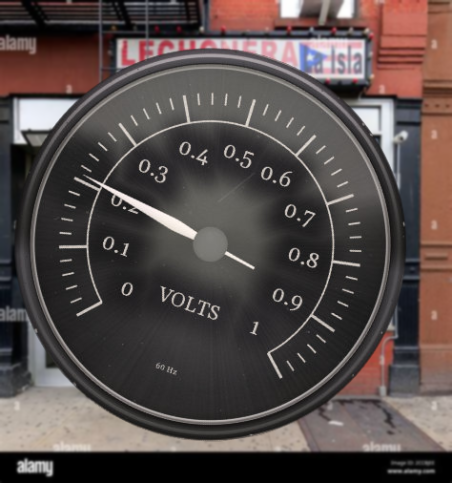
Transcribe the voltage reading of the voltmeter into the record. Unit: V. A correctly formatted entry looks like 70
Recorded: 0.21
